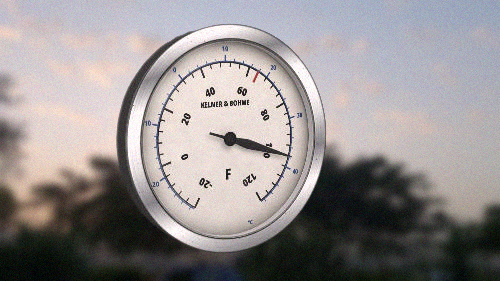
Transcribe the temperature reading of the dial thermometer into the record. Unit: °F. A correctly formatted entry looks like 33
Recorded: 100
